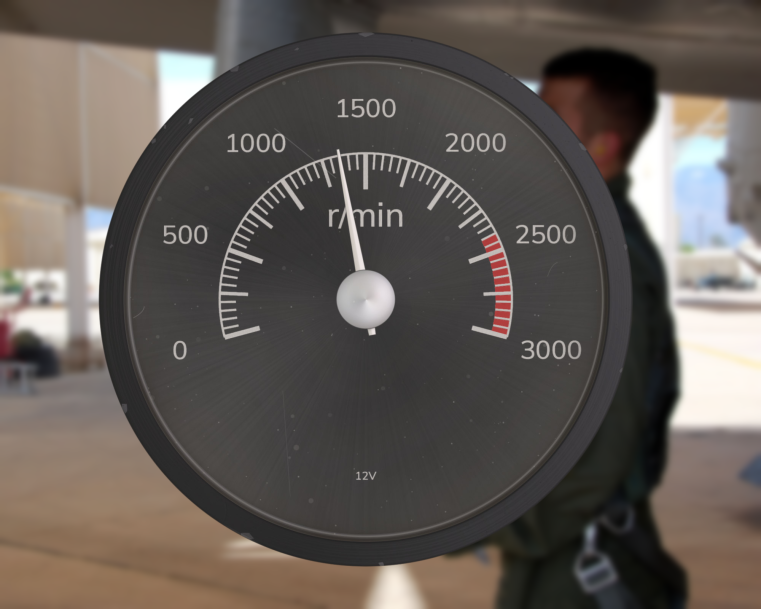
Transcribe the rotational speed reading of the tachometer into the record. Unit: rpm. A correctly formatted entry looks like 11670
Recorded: 1350
